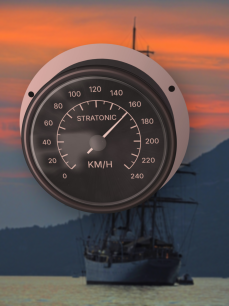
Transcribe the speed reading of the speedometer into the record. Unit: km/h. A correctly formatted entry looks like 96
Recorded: 160
